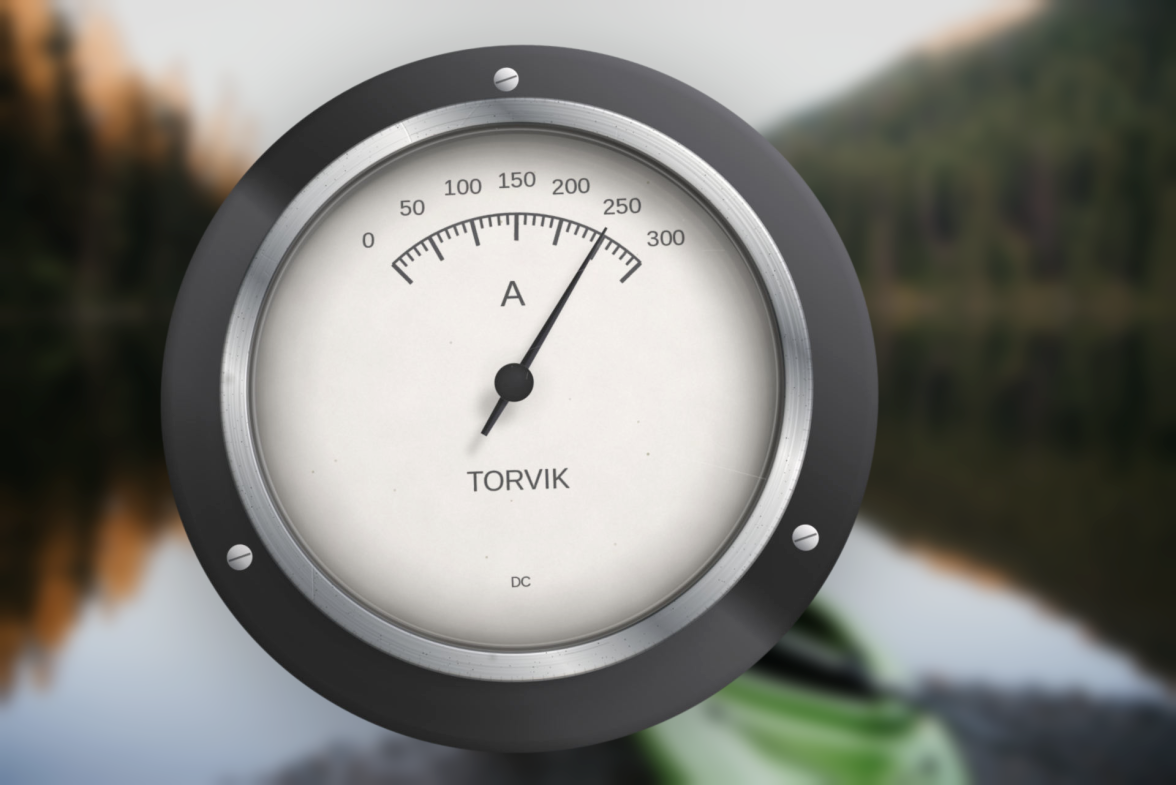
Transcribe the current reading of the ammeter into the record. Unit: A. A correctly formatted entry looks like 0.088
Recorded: 250
